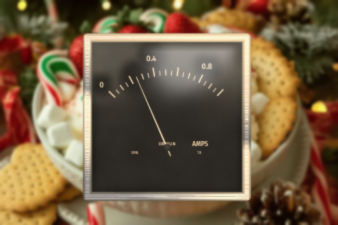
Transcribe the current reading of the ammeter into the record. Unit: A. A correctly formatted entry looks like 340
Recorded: 0.25
